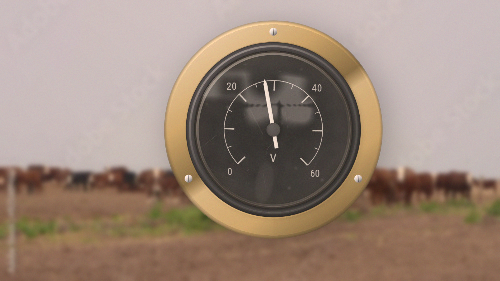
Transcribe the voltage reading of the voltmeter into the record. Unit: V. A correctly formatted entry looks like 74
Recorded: 27.5
